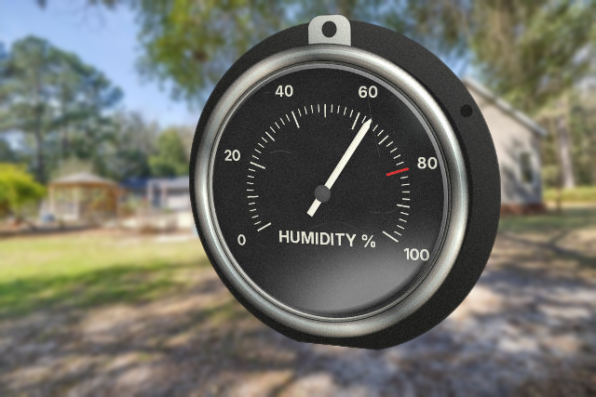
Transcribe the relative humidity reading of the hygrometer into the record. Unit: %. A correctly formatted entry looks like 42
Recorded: 64
